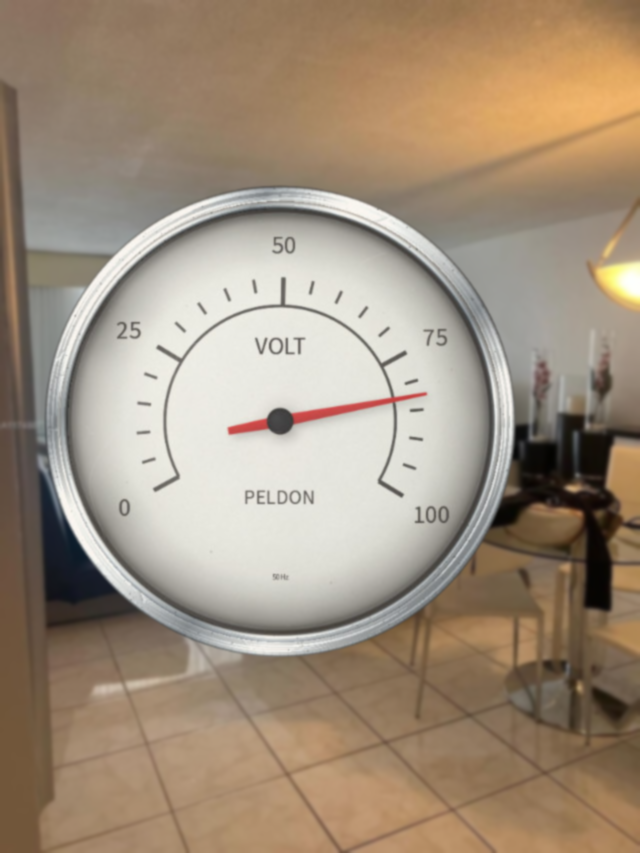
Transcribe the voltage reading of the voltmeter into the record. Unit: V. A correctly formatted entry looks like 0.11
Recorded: 82.5
